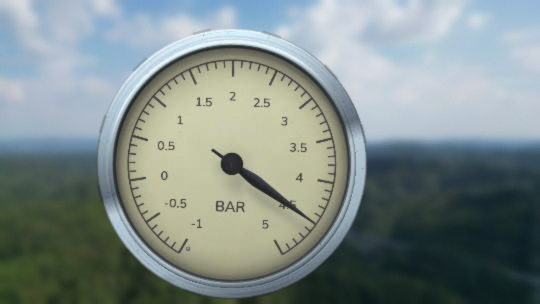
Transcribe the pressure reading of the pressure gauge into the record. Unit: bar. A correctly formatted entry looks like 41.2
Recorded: 4.5
